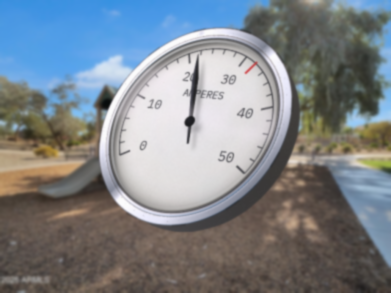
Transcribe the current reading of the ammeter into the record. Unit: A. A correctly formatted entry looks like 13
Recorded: 22
